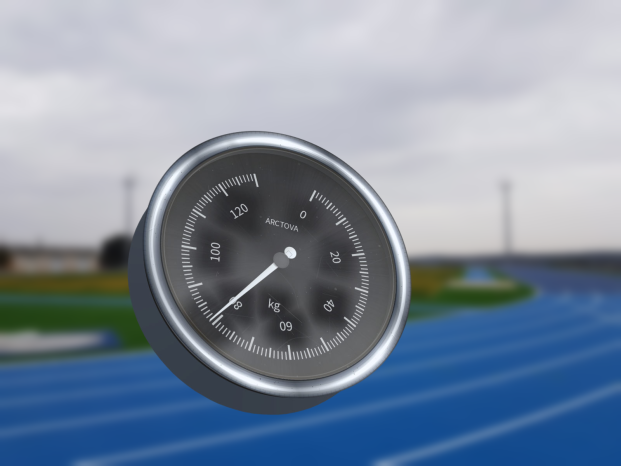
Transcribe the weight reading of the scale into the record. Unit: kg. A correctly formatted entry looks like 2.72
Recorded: 81
